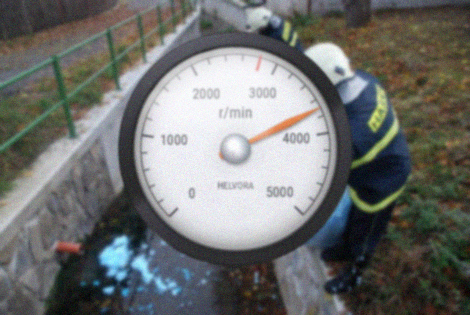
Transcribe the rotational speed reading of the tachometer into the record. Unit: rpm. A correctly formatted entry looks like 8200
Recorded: 3700
